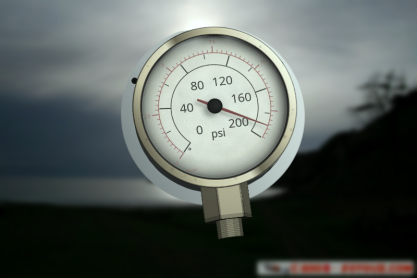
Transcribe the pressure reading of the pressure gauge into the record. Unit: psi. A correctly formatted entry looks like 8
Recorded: 190
